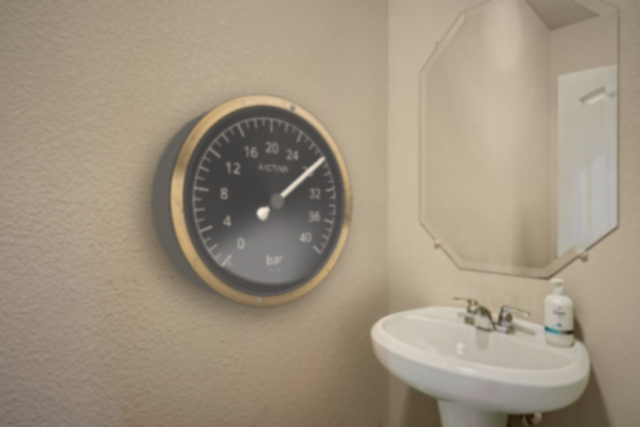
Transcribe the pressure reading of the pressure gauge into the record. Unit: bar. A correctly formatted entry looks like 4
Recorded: 28
